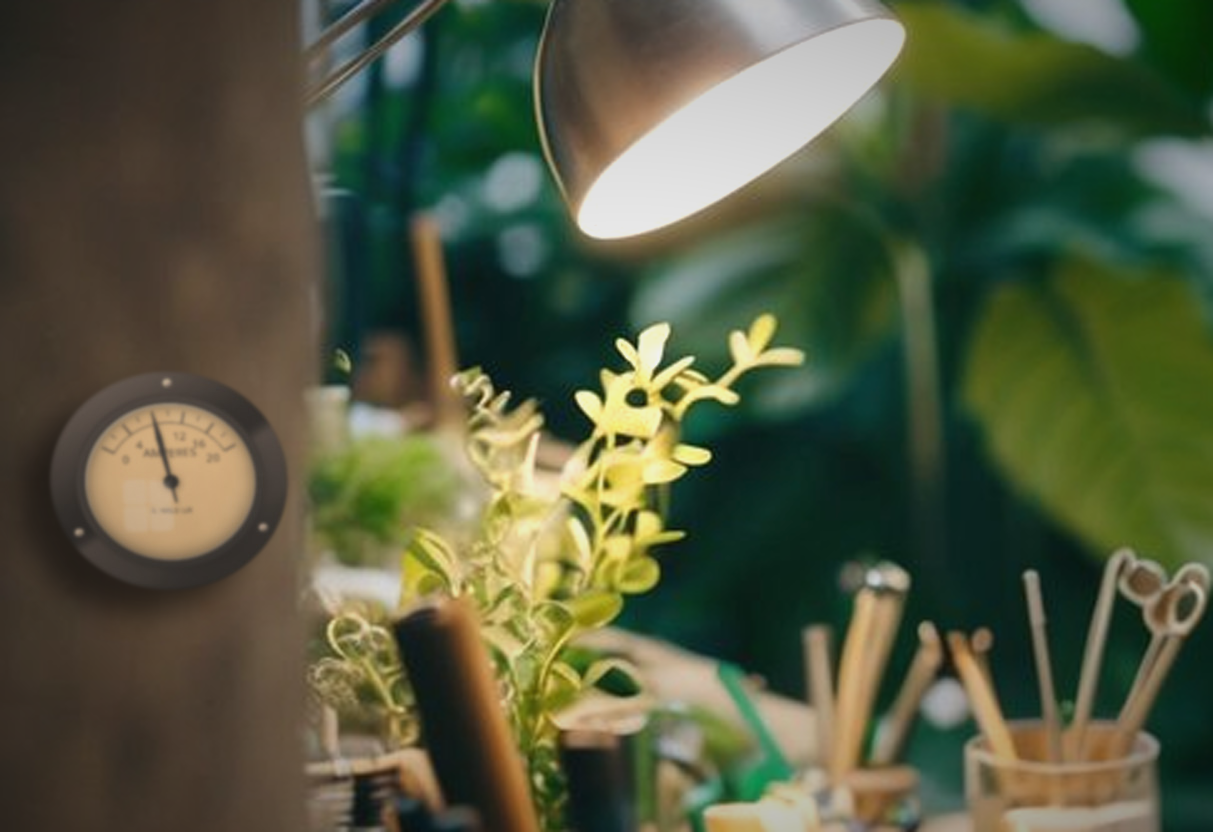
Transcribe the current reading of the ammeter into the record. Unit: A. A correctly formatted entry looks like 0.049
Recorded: 8
